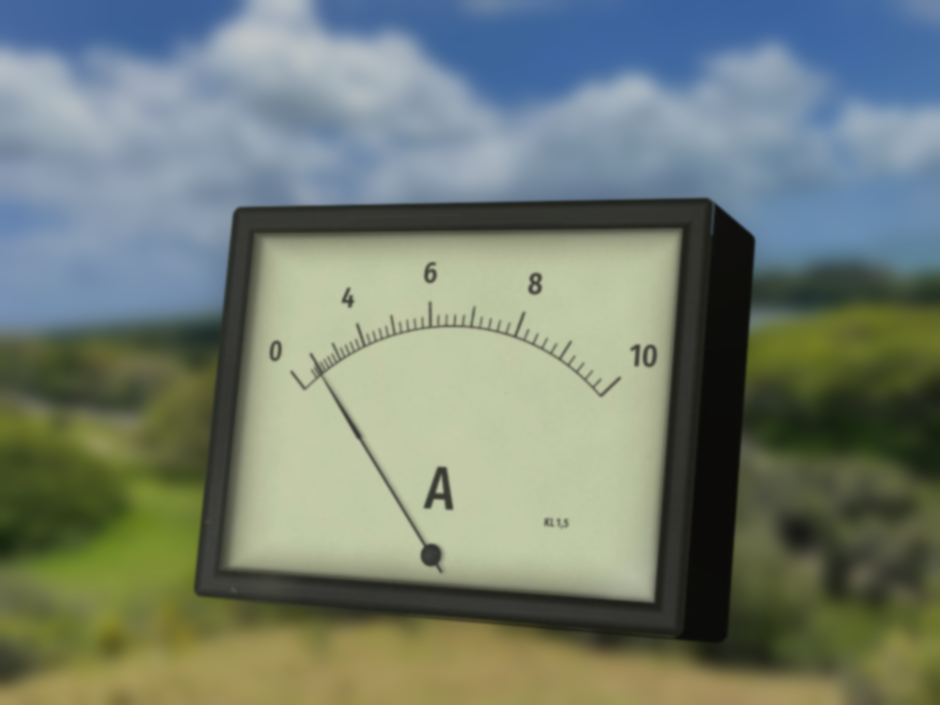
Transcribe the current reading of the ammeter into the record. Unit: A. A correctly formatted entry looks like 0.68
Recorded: 2
